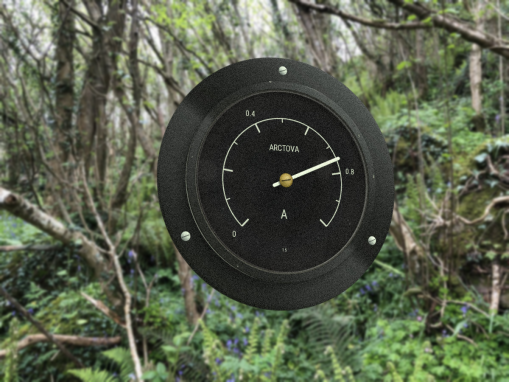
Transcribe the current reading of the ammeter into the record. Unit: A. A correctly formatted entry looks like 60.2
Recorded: 0.75
